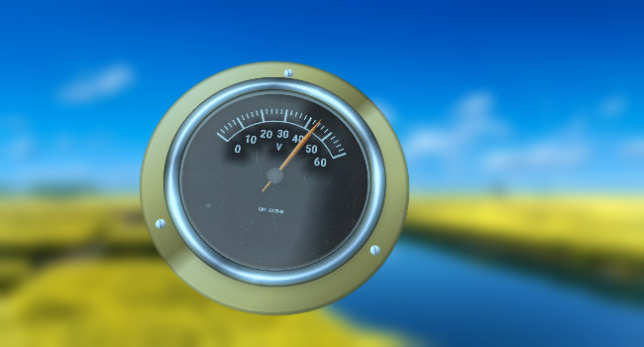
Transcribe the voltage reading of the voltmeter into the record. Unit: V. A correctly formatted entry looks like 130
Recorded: 44
